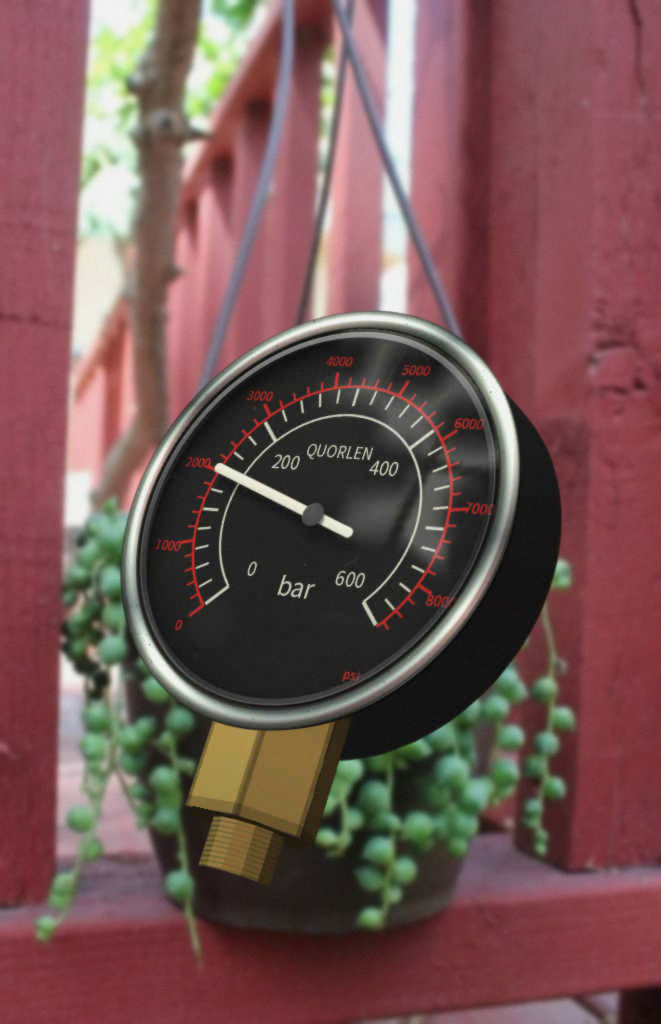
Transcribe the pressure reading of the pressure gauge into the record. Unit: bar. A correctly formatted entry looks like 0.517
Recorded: 140
